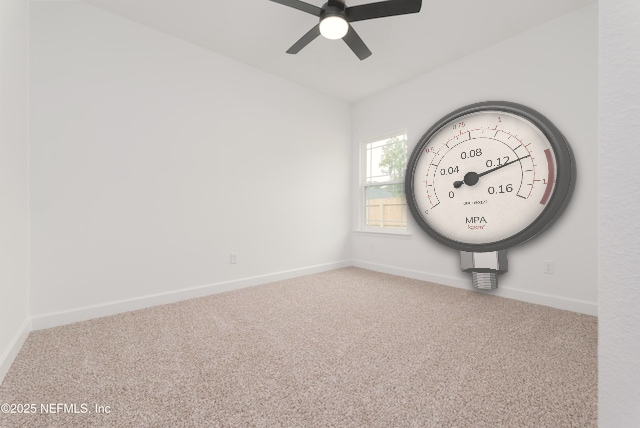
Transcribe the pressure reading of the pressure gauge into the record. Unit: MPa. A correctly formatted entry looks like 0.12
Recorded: 0.13
